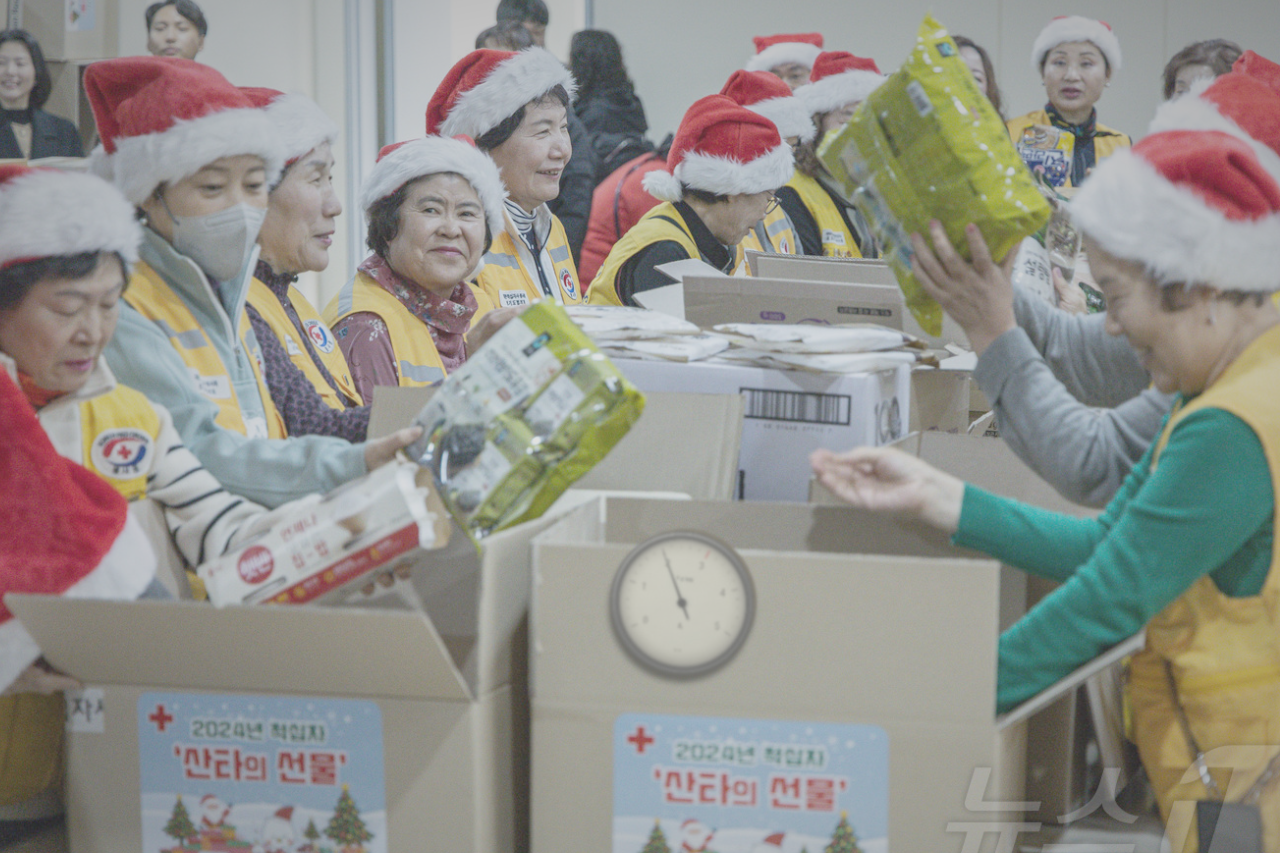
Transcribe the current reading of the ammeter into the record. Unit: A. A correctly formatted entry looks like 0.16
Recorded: 2
